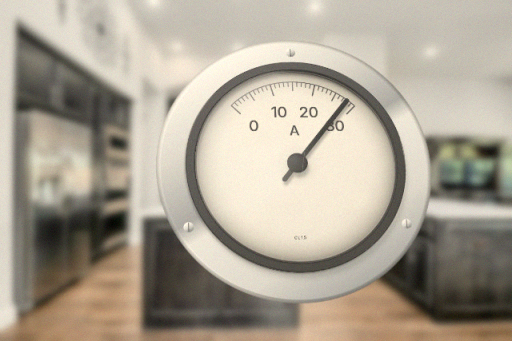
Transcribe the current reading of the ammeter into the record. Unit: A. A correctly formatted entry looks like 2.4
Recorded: 28
